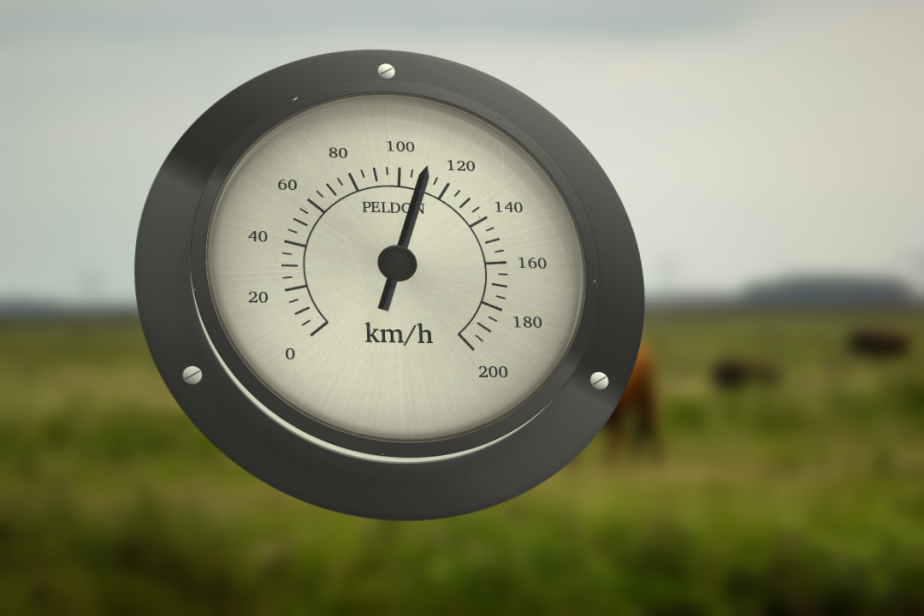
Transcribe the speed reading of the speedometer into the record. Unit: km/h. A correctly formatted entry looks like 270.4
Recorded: 110
